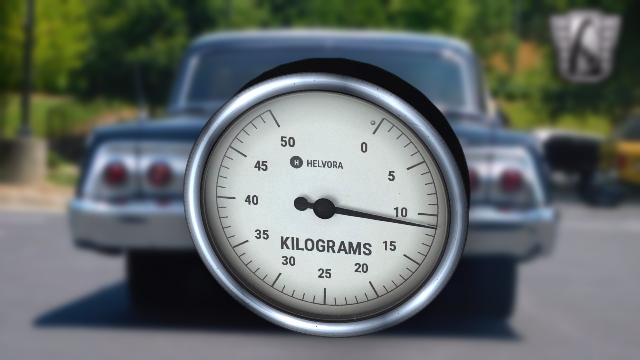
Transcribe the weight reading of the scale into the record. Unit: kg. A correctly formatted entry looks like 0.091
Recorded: 11
